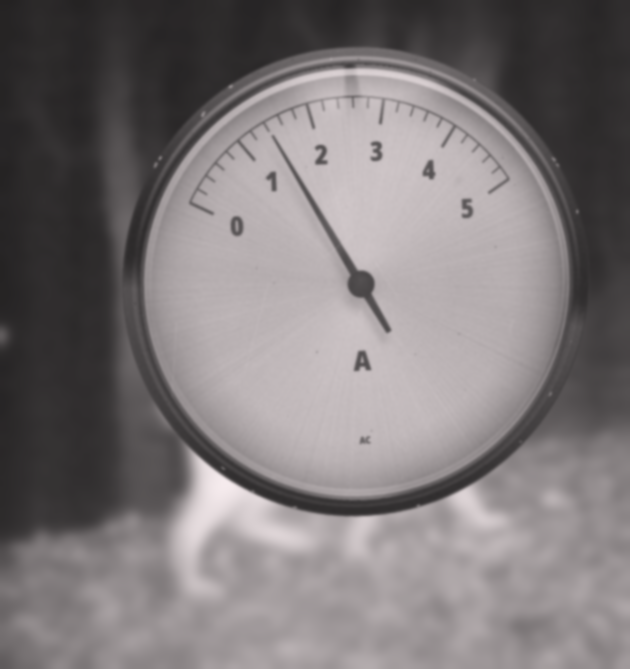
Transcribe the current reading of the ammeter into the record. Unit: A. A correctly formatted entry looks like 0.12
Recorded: 1.4
